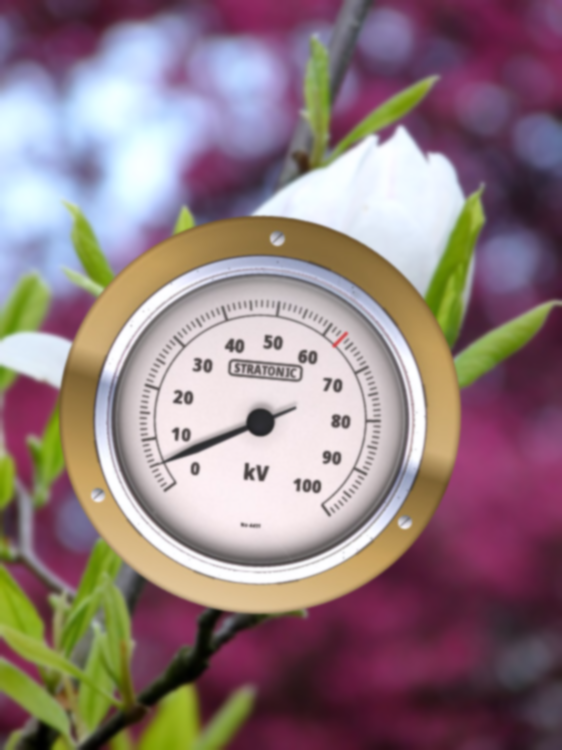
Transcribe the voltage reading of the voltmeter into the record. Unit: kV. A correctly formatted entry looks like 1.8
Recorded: 5
